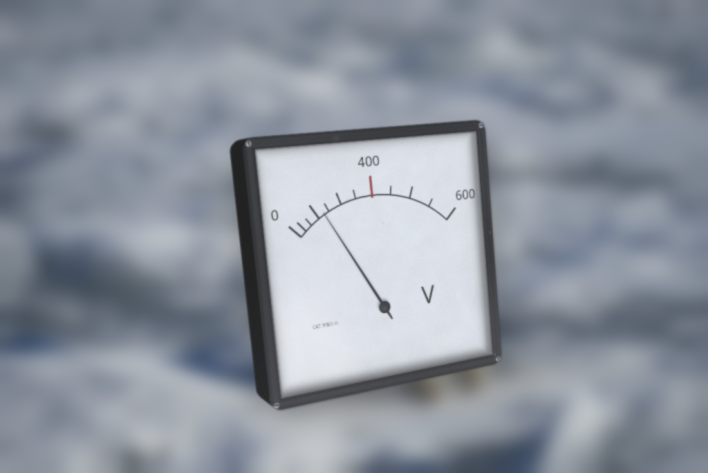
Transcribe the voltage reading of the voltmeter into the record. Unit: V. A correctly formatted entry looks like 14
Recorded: 225
